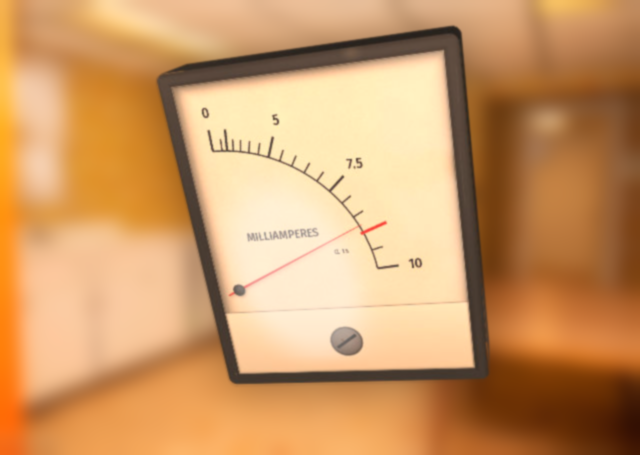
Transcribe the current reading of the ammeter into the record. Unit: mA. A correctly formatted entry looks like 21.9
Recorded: 8.75
